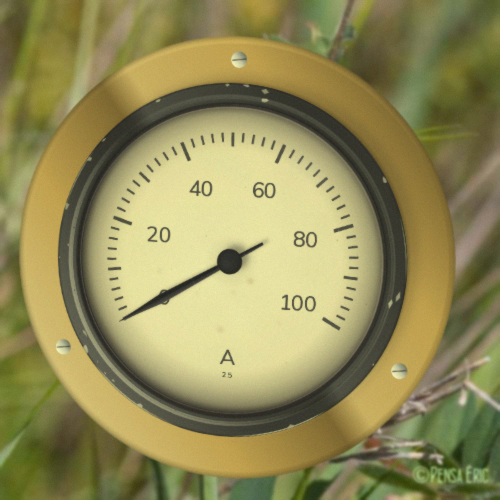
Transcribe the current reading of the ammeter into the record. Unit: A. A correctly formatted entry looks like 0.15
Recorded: 0
